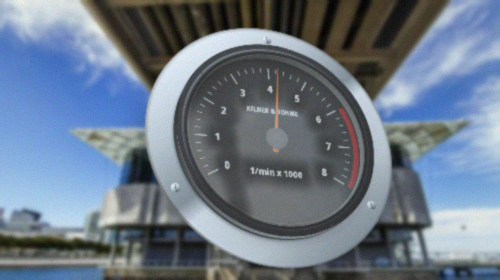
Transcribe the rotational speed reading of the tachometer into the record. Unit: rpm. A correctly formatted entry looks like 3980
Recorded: 4200
